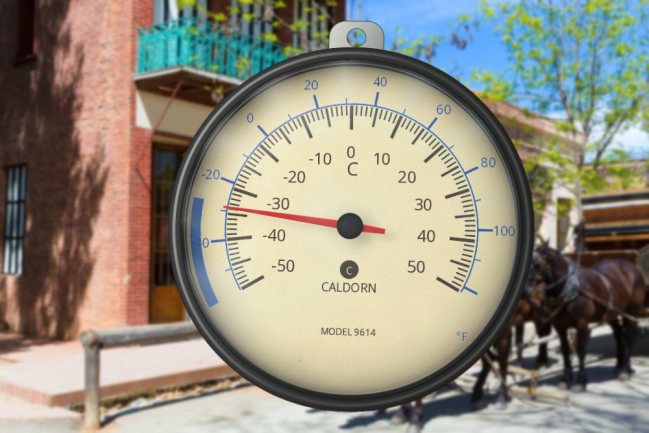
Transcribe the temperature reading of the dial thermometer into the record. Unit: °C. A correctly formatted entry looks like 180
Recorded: -34
